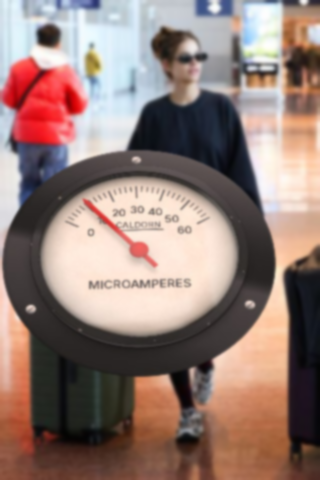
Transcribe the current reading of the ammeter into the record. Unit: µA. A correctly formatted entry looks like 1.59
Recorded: 10
